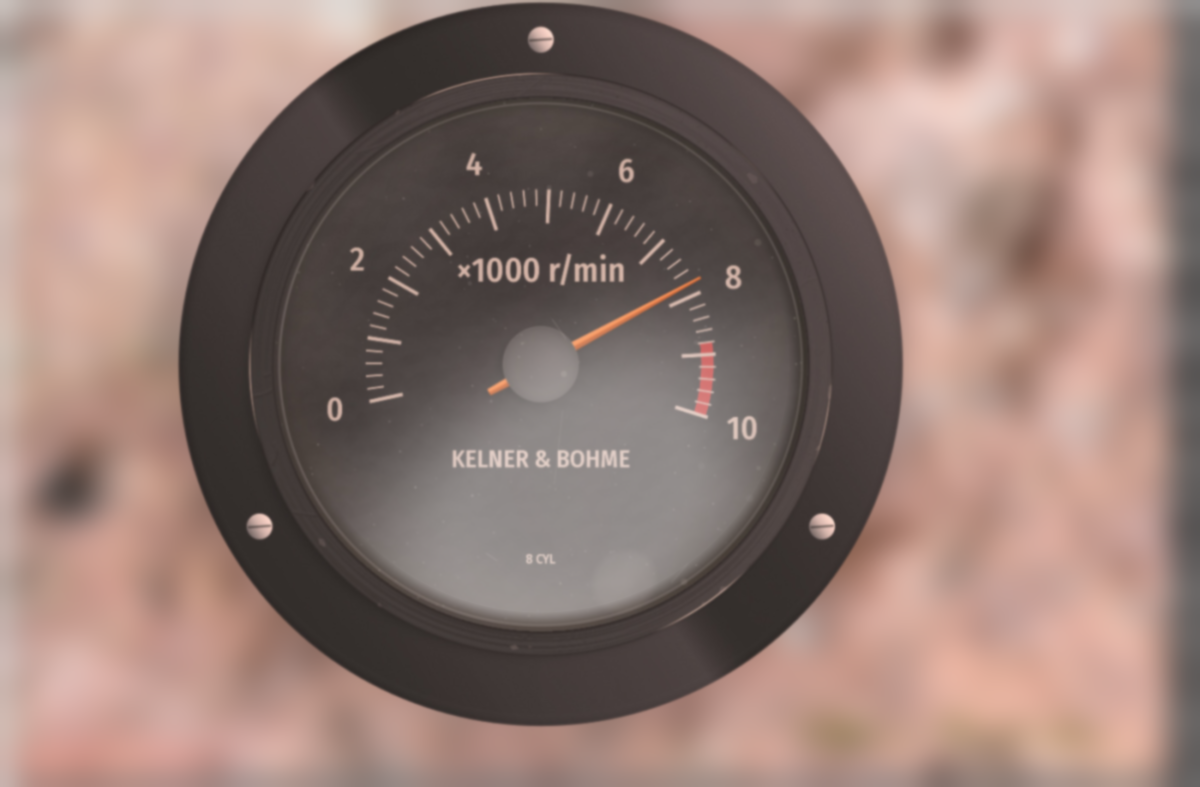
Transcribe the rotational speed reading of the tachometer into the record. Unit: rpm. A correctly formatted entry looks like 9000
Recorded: 7800
